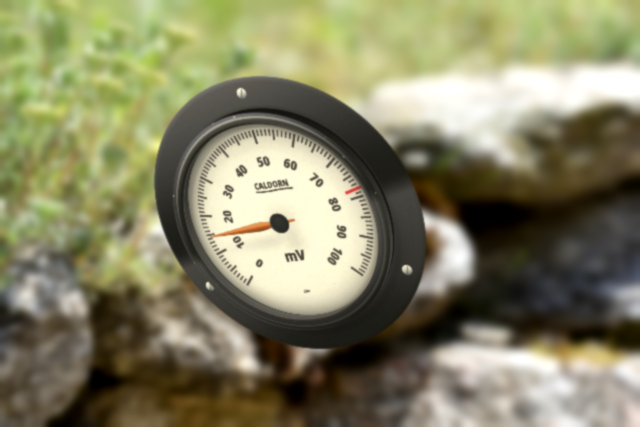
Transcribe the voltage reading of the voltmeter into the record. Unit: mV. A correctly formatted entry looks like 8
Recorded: 15
